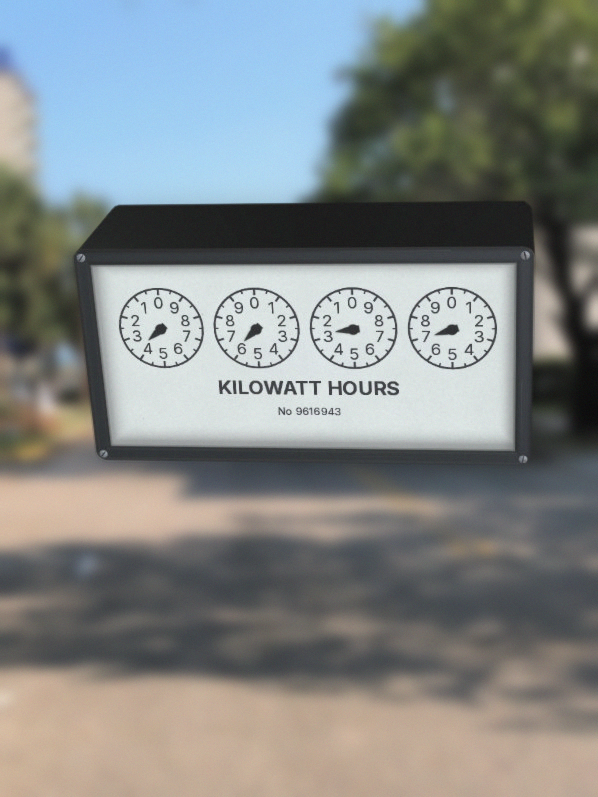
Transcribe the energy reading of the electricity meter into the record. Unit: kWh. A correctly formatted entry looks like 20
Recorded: 3627
